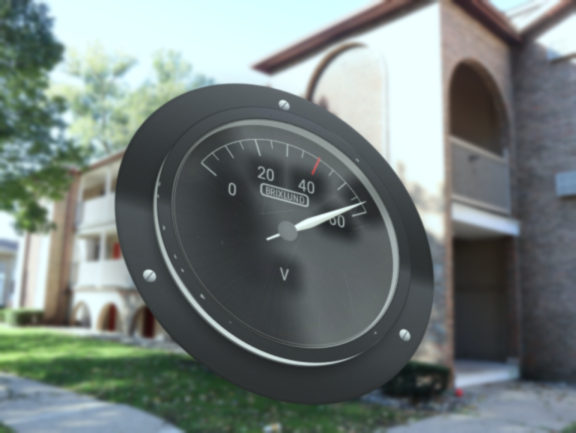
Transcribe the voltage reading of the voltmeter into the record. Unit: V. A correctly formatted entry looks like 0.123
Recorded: 57.5
